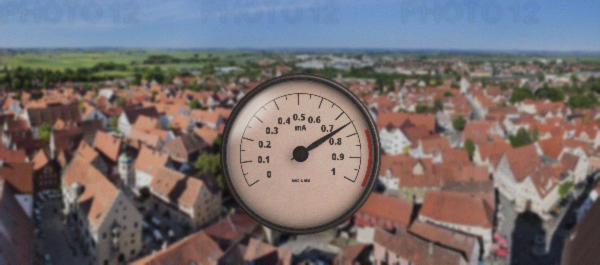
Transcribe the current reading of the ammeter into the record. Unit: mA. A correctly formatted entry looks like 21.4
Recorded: 0.75
